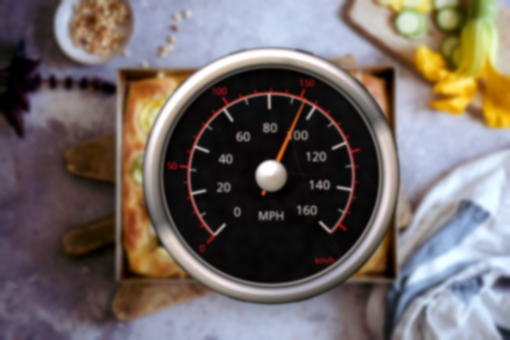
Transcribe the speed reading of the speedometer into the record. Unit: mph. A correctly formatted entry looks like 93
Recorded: 95
